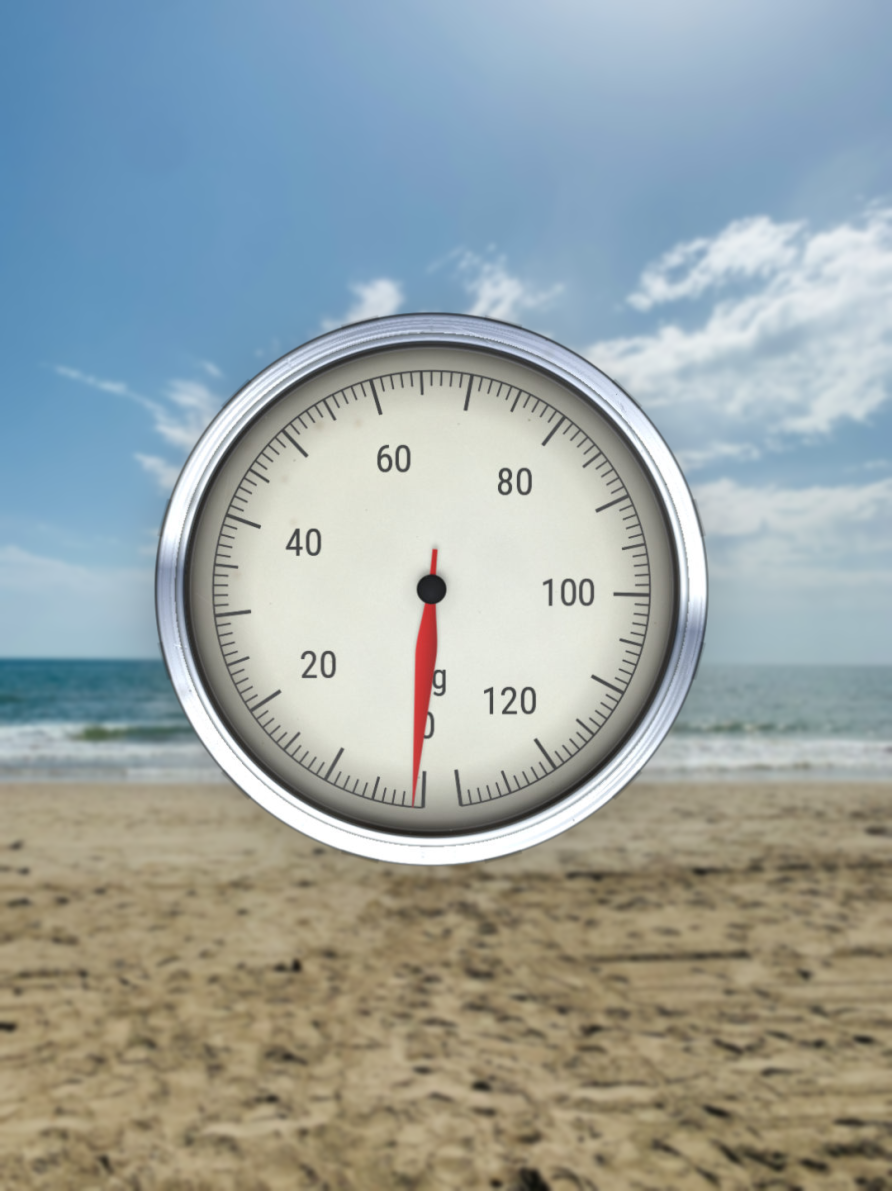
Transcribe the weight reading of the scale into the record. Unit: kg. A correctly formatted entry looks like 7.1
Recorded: 1
